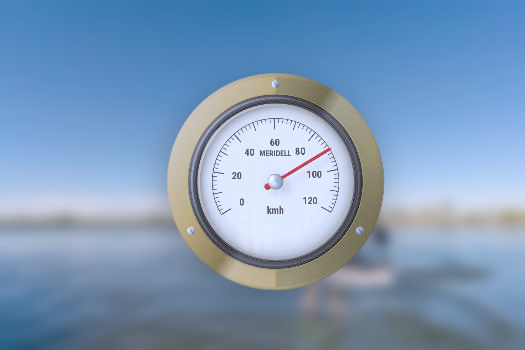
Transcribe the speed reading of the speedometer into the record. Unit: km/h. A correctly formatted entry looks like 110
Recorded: 90
